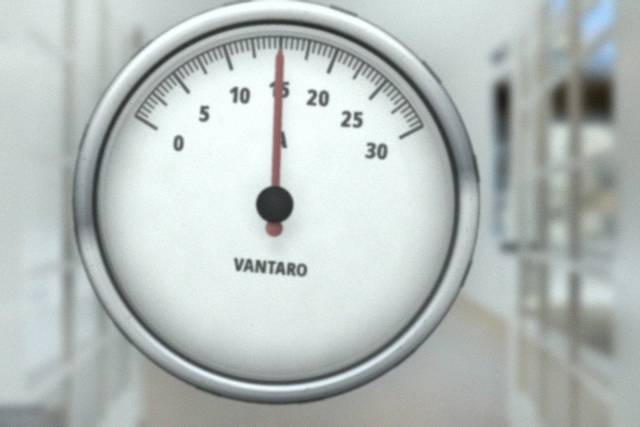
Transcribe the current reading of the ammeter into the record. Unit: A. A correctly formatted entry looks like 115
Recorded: 15
